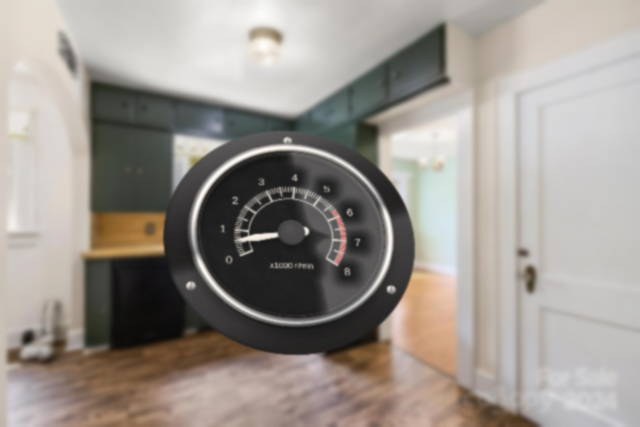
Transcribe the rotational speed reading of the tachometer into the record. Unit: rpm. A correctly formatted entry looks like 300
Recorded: 500
